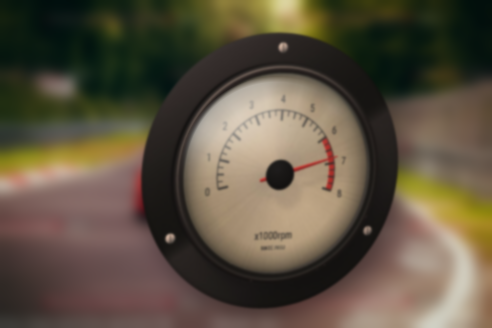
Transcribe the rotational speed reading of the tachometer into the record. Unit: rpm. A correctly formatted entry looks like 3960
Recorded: 6750
